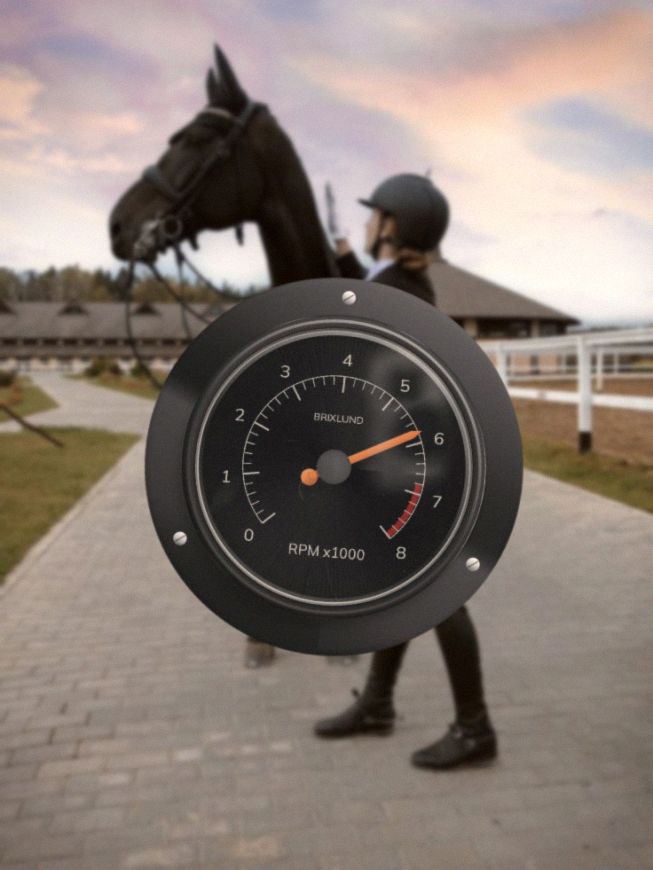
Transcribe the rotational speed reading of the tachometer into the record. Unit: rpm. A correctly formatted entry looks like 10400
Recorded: 5800
